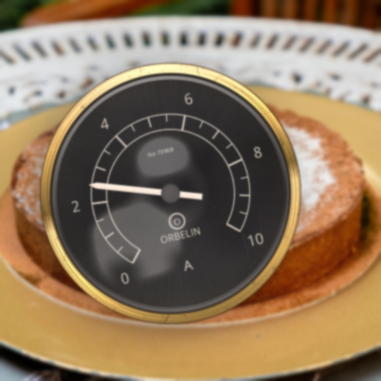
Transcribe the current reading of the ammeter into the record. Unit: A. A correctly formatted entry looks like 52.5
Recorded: 2.5
